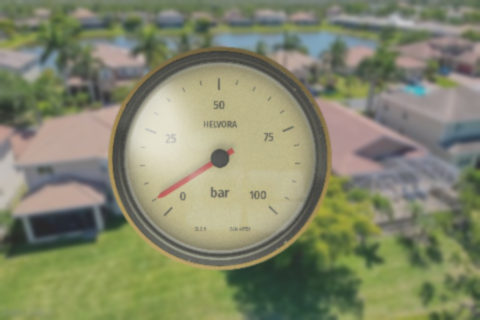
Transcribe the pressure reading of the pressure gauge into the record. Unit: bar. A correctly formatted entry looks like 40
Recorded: 5
